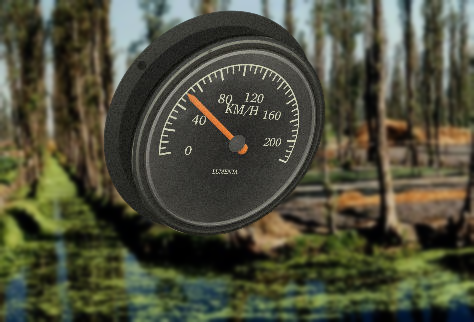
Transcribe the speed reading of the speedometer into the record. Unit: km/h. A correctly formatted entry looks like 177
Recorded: 50
